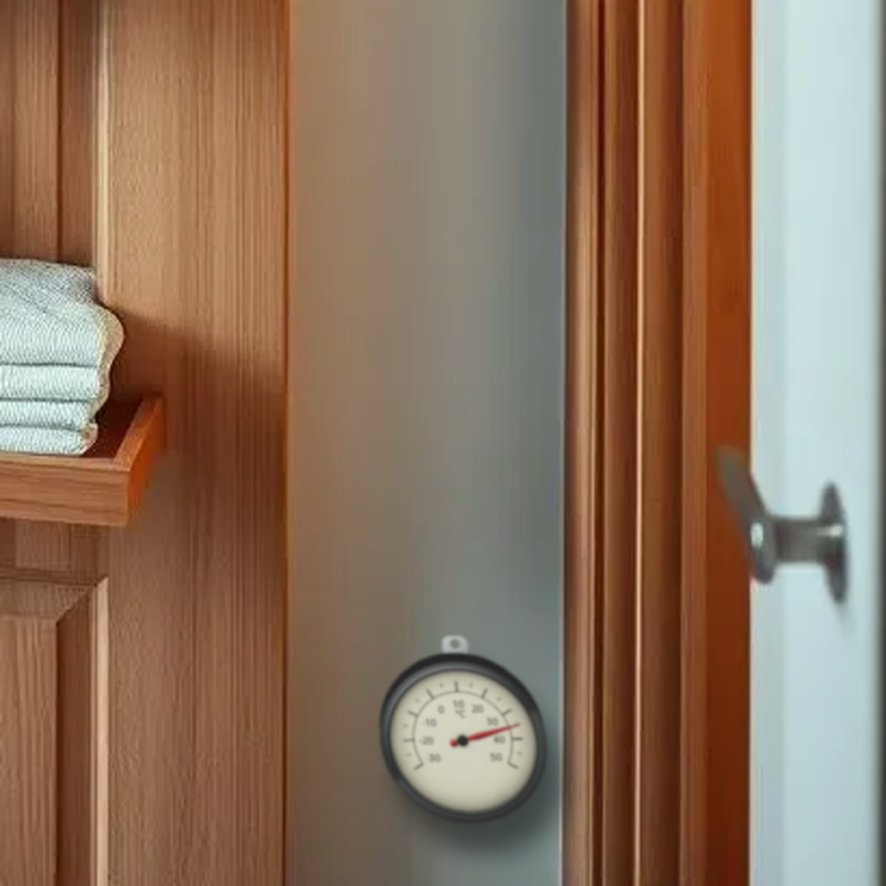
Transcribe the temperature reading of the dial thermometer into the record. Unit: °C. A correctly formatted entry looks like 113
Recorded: 35
